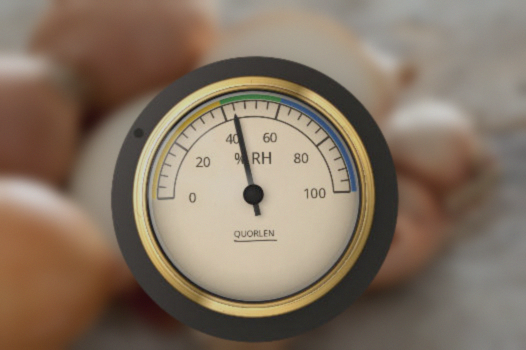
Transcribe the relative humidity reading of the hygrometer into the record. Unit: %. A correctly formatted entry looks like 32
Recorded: 44
